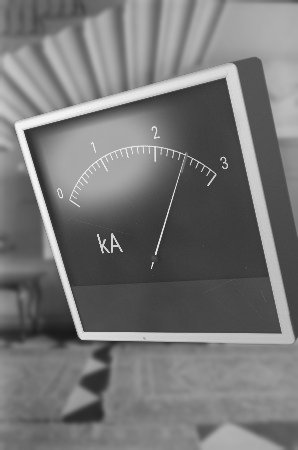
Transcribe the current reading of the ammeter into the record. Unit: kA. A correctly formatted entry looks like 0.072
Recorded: 2.5
